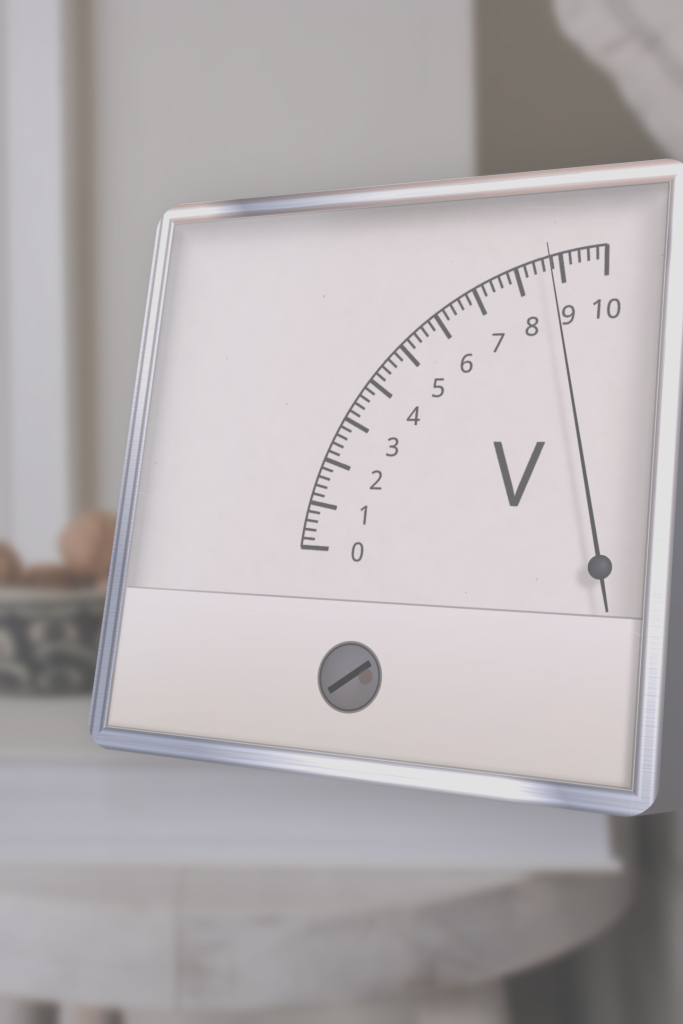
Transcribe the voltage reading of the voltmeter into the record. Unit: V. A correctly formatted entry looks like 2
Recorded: 8.8
